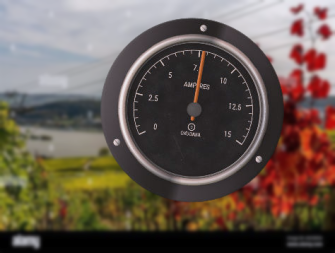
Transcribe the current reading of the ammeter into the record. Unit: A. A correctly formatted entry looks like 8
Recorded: 7.75
